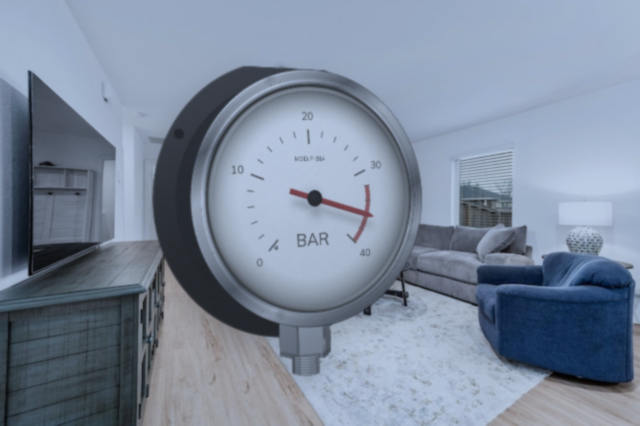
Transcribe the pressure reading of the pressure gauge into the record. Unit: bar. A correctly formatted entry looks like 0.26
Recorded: 36
